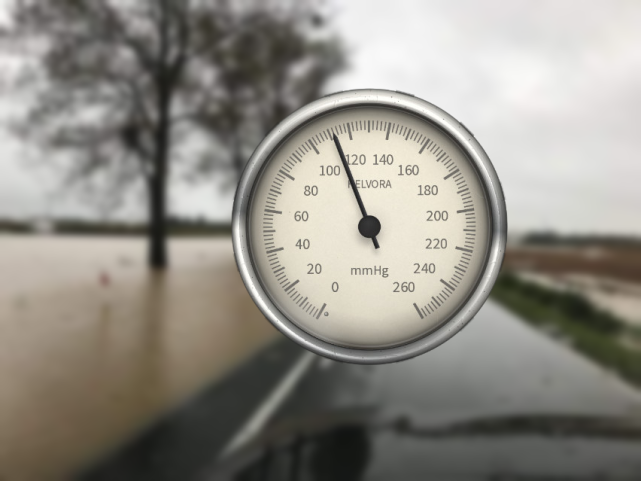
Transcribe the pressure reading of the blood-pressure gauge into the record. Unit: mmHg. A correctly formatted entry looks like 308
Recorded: 112
